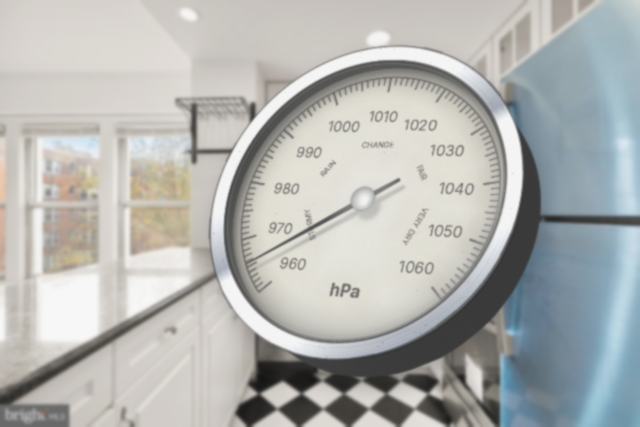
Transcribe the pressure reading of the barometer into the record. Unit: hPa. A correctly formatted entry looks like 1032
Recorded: 965
